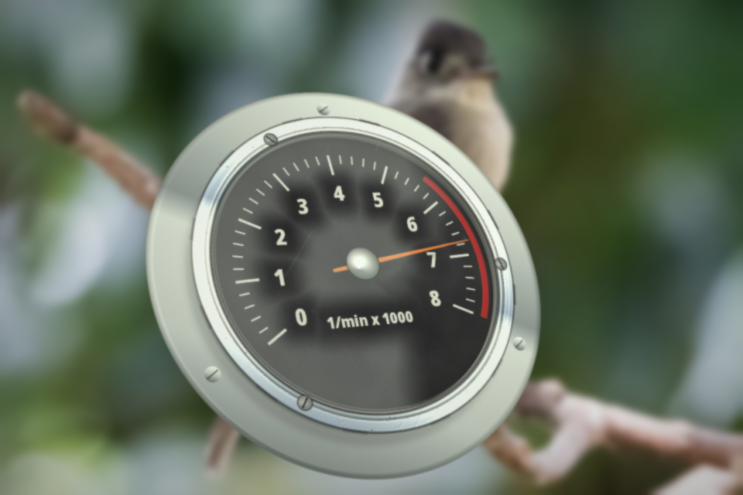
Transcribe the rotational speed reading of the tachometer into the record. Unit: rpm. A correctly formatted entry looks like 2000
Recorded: 6800
